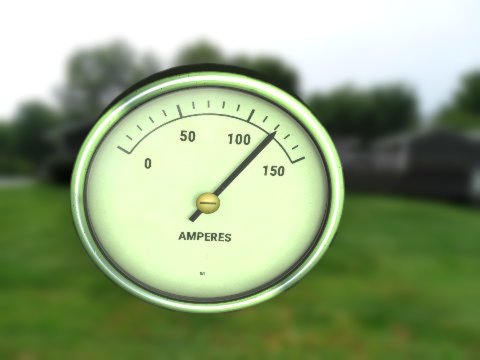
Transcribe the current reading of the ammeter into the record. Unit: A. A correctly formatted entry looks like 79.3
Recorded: 120
